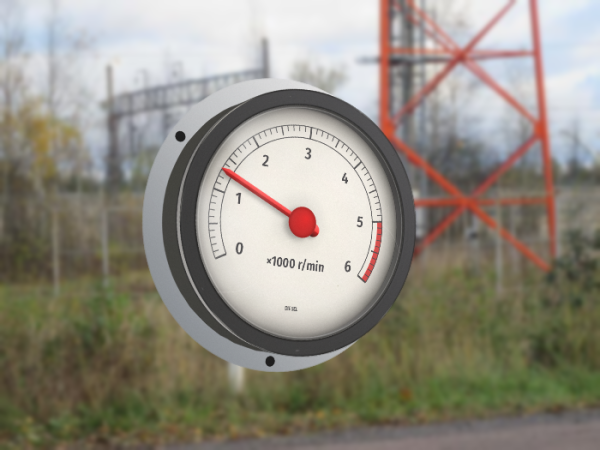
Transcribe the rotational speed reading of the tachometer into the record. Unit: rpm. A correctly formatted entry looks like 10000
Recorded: 1300
